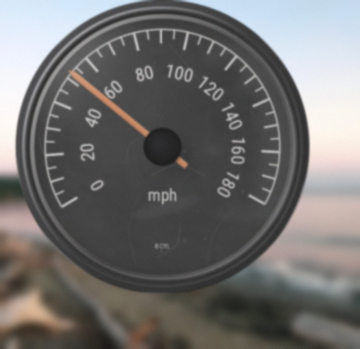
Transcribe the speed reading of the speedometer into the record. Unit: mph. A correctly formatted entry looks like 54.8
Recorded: 52.5
